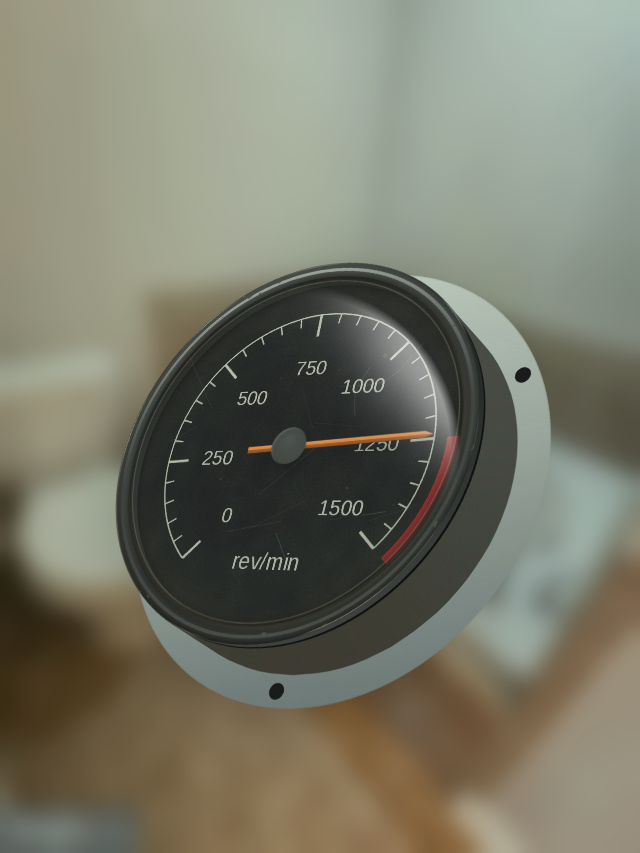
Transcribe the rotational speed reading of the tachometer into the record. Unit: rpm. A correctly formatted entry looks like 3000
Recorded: 1250
